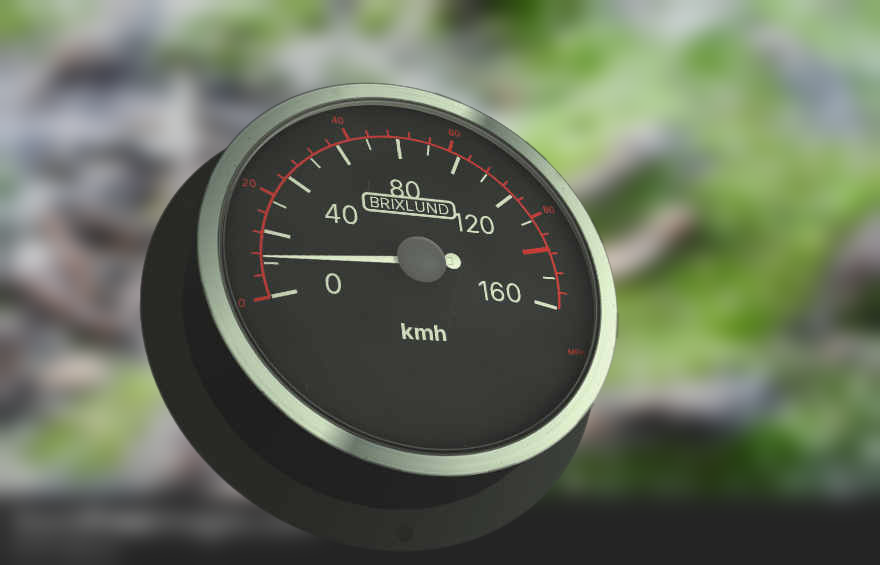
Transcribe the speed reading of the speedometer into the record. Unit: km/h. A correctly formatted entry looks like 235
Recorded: 10
